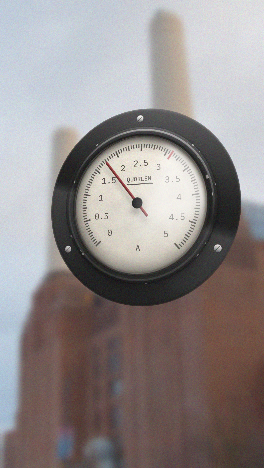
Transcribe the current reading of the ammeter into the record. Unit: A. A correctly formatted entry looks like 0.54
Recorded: 1.75
